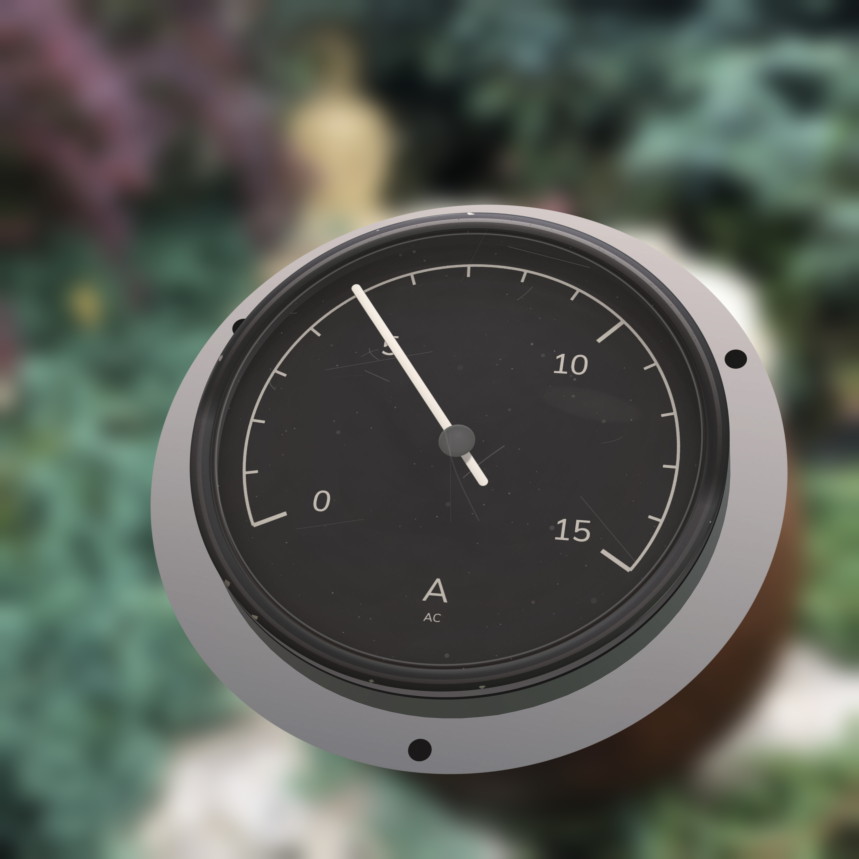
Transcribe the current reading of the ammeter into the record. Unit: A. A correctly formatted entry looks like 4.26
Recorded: 5
